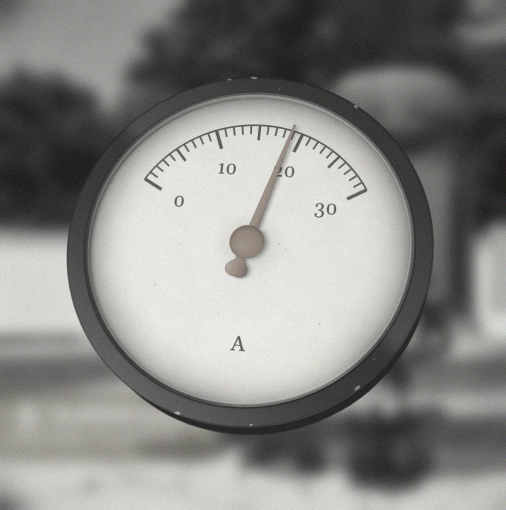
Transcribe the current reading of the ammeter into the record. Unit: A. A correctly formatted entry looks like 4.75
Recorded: 19
